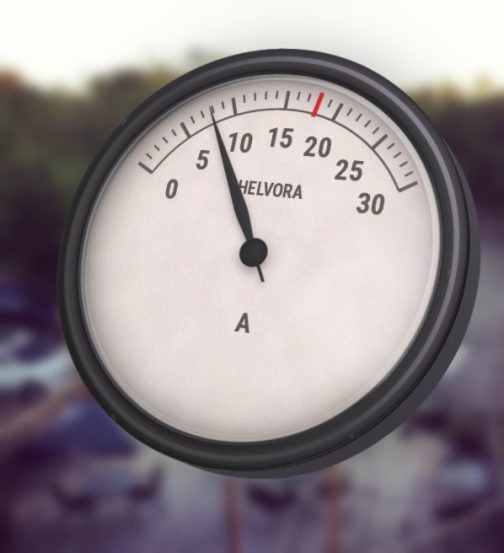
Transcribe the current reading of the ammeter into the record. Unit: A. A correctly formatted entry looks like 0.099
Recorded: 8
